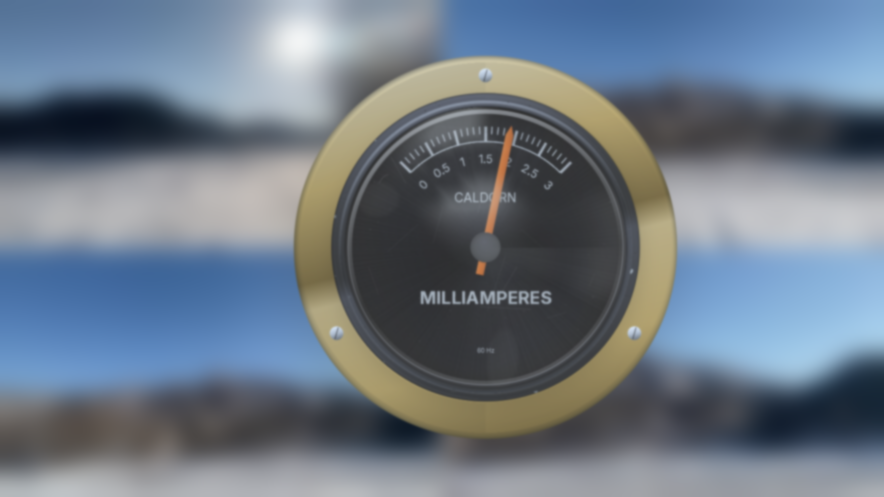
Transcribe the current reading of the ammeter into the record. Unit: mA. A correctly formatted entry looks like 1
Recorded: 1.9
